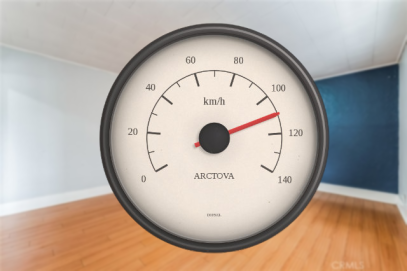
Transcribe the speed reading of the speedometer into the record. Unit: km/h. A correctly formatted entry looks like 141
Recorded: 110
